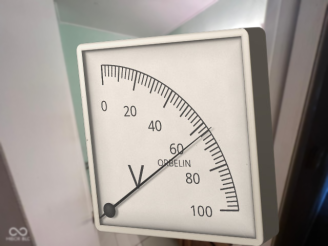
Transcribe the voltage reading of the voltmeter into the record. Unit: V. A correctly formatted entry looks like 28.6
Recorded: 64
